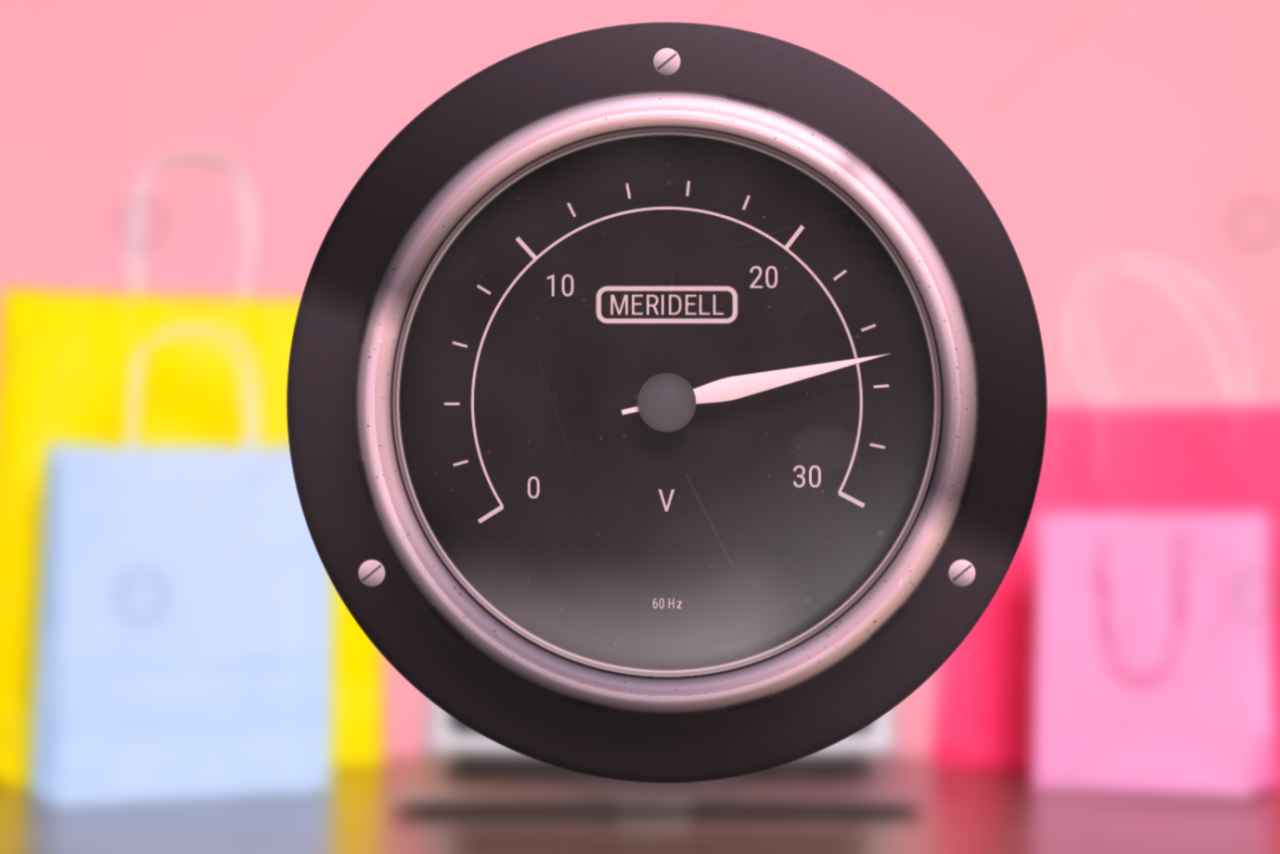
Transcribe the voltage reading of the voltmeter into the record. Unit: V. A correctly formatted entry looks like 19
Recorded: 25
